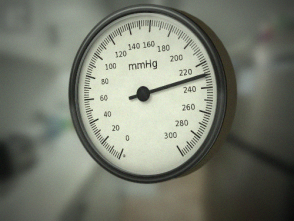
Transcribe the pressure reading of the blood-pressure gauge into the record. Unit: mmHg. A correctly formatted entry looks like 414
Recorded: 230
